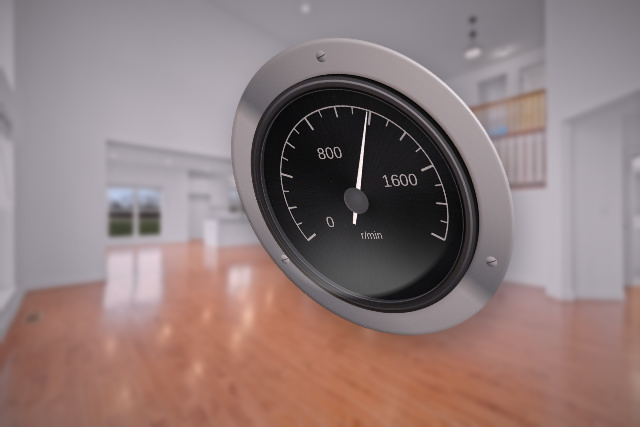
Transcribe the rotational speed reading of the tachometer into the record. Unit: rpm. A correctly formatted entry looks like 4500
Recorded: 1200
